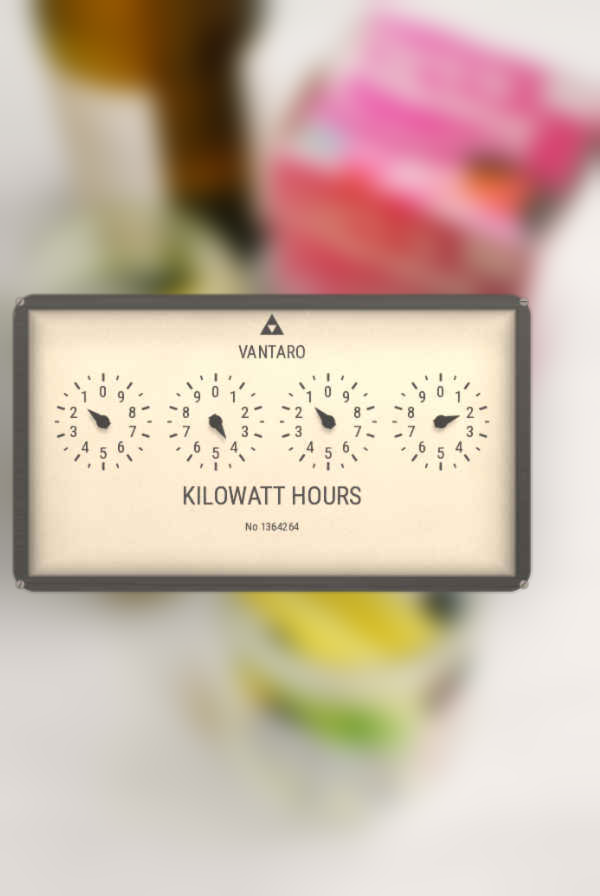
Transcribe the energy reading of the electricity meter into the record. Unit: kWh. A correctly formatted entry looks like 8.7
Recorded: 1412
